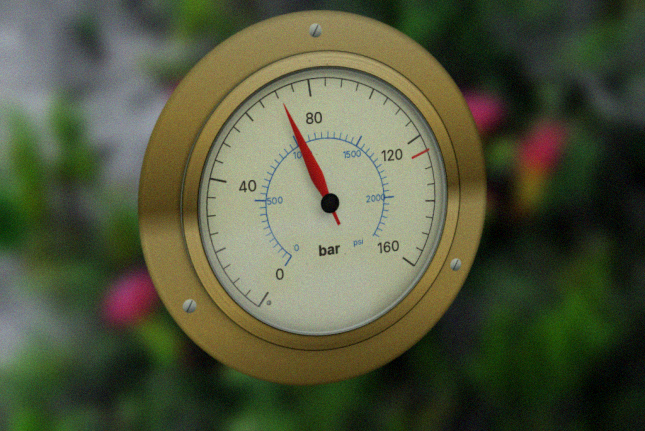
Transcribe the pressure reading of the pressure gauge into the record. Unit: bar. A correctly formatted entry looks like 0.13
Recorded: 70
